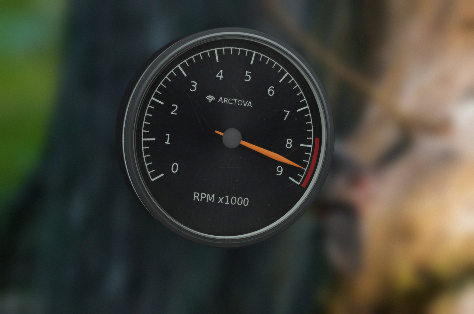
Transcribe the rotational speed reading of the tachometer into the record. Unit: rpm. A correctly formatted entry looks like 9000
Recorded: 8600
